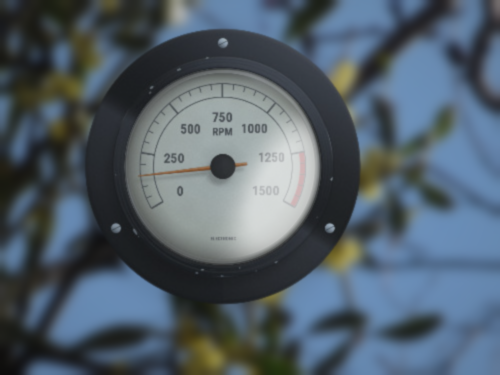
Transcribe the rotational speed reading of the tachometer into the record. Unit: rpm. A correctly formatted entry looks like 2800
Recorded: 150
